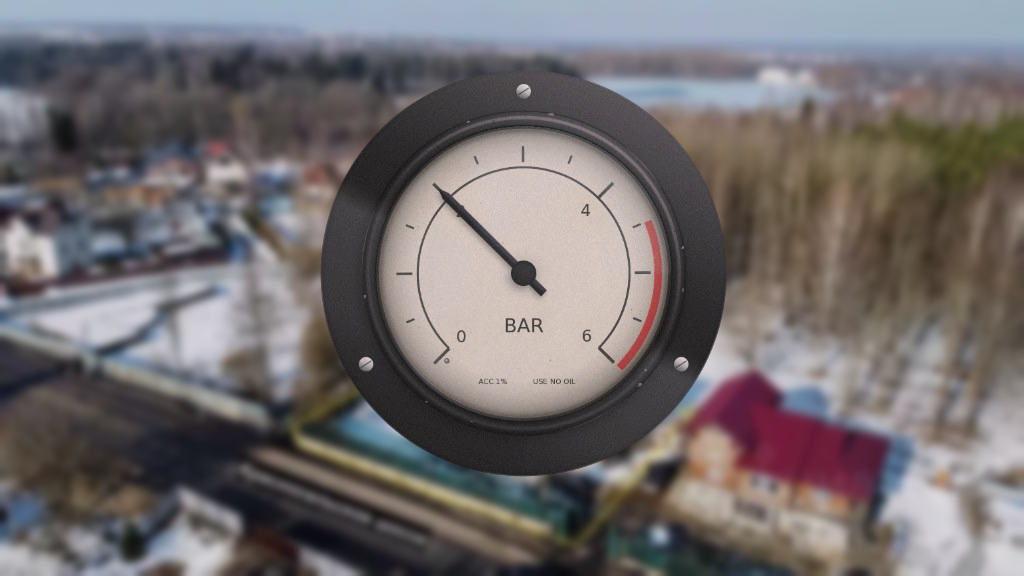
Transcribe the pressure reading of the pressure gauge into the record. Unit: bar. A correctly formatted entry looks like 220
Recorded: 2
